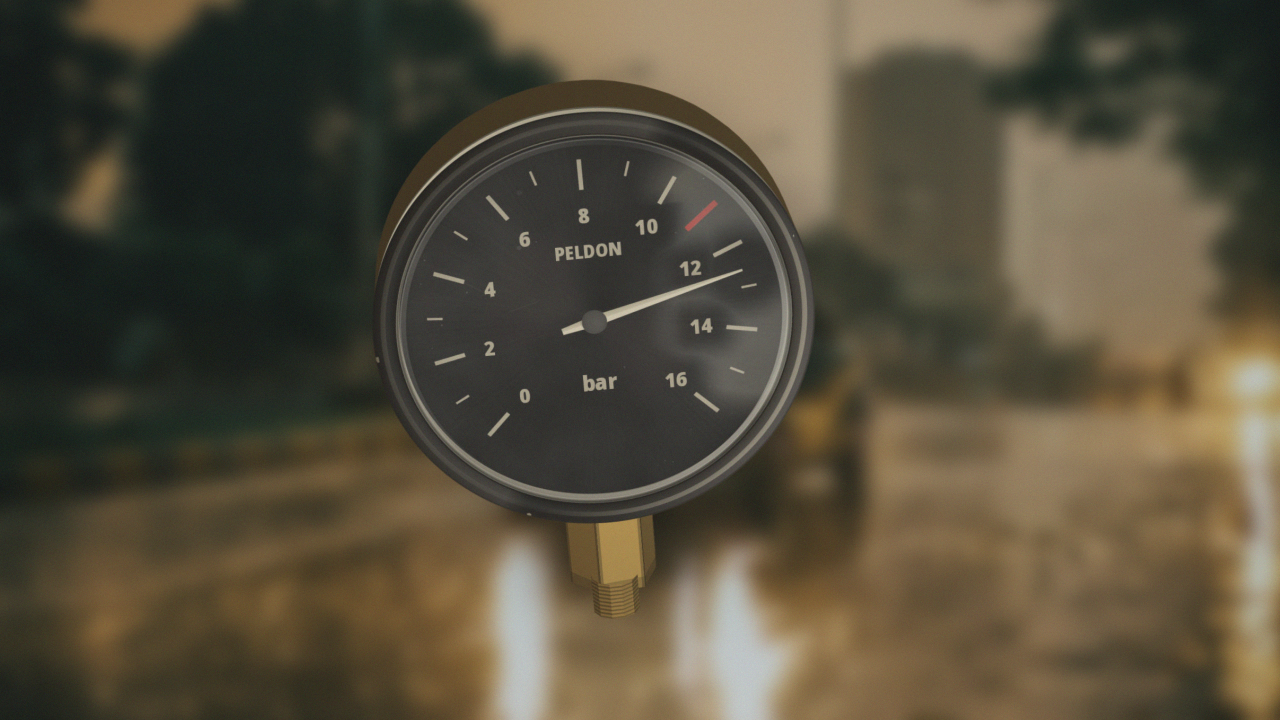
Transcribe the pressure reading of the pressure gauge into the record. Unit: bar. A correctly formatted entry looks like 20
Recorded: 12.5
